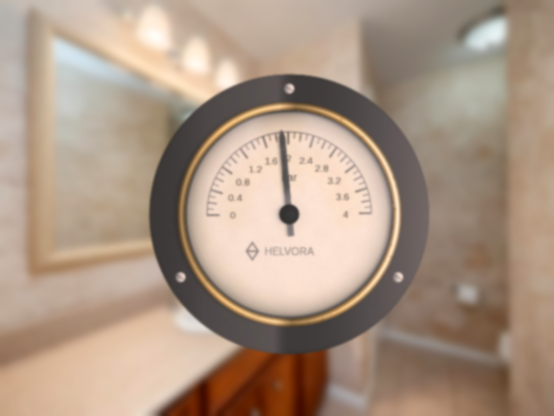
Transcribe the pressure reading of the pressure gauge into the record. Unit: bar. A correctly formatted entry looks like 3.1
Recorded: 1.9
